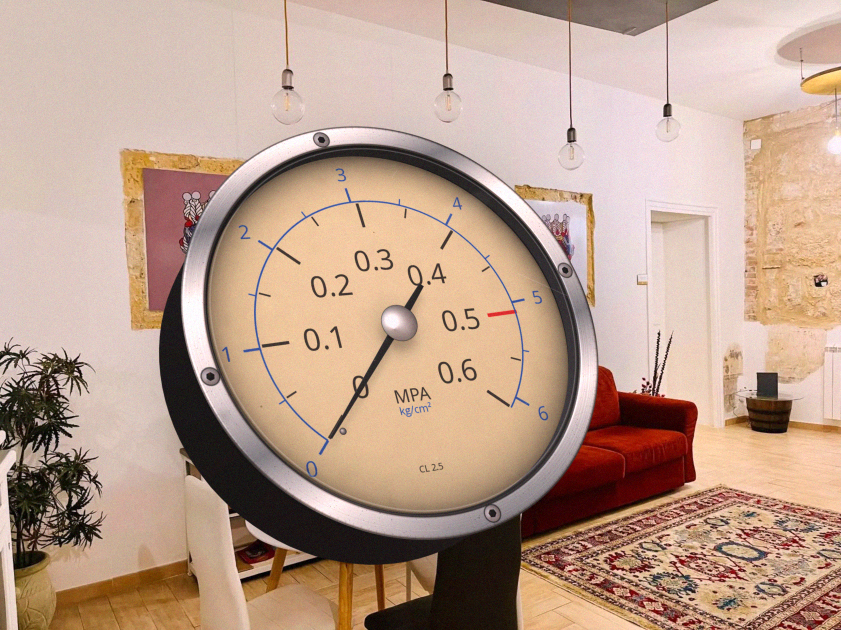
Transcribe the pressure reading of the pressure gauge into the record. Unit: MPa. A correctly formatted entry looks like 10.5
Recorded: 0
